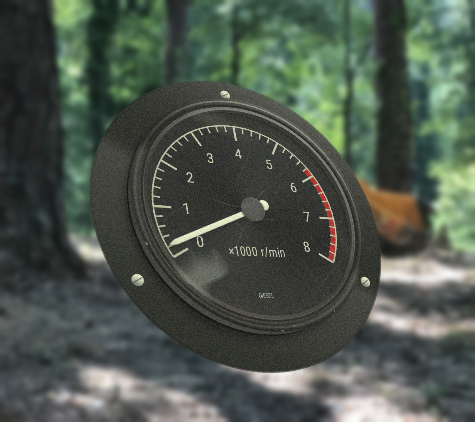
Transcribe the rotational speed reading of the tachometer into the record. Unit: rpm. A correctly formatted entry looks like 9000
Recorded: 200
